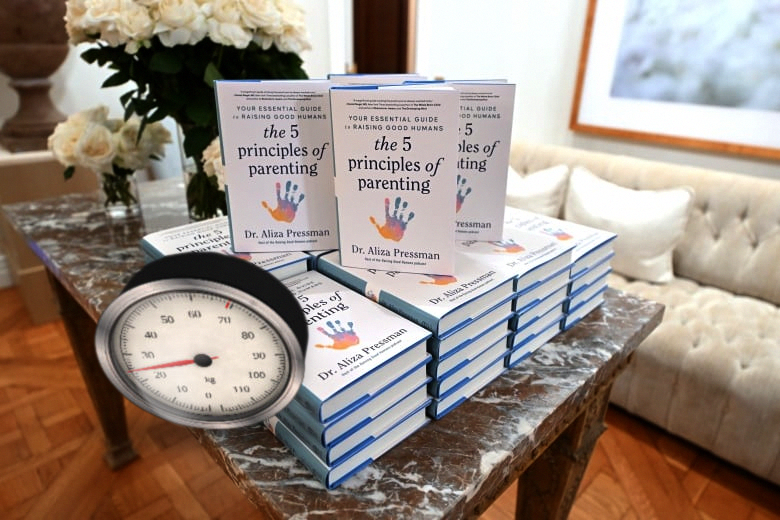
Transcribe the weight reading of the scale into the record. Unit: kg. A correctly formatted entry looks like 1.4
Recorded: 25
